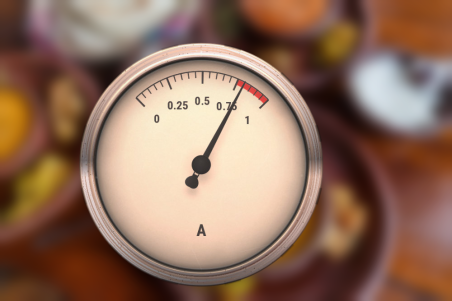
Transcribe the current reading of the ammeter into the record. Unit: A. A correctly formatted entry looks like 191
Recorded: 0.8
